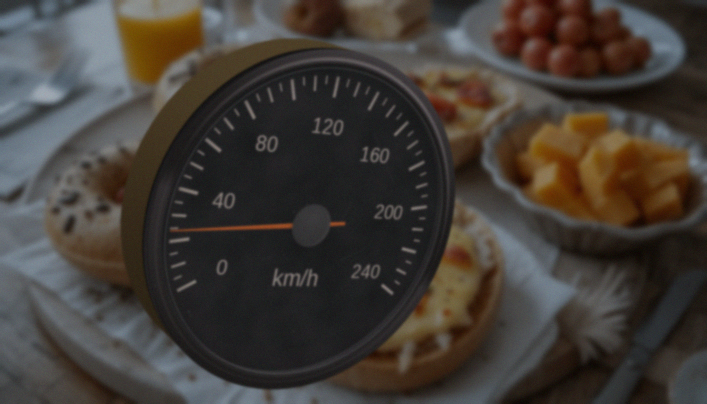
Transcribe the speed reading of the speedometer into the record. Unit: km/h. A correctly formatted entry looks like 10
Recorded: 25
